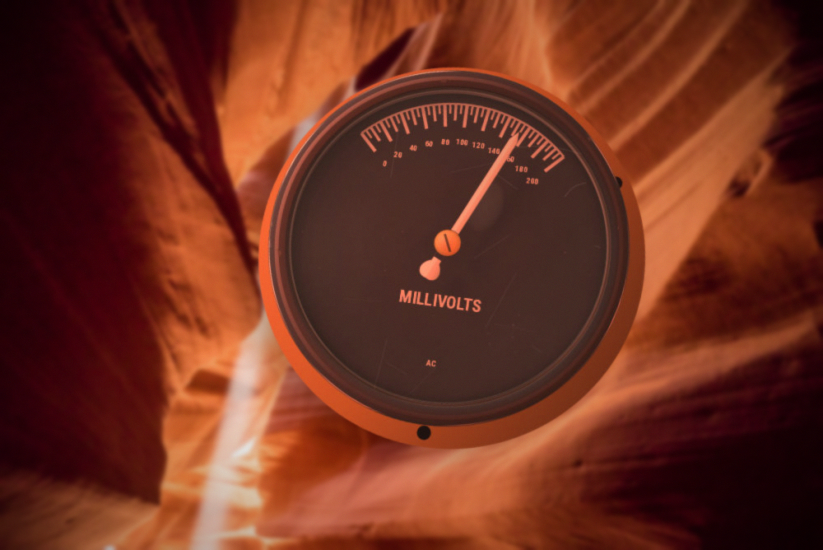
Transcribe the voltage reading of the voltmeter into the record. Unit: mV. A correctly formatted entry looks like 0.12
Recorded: 155
